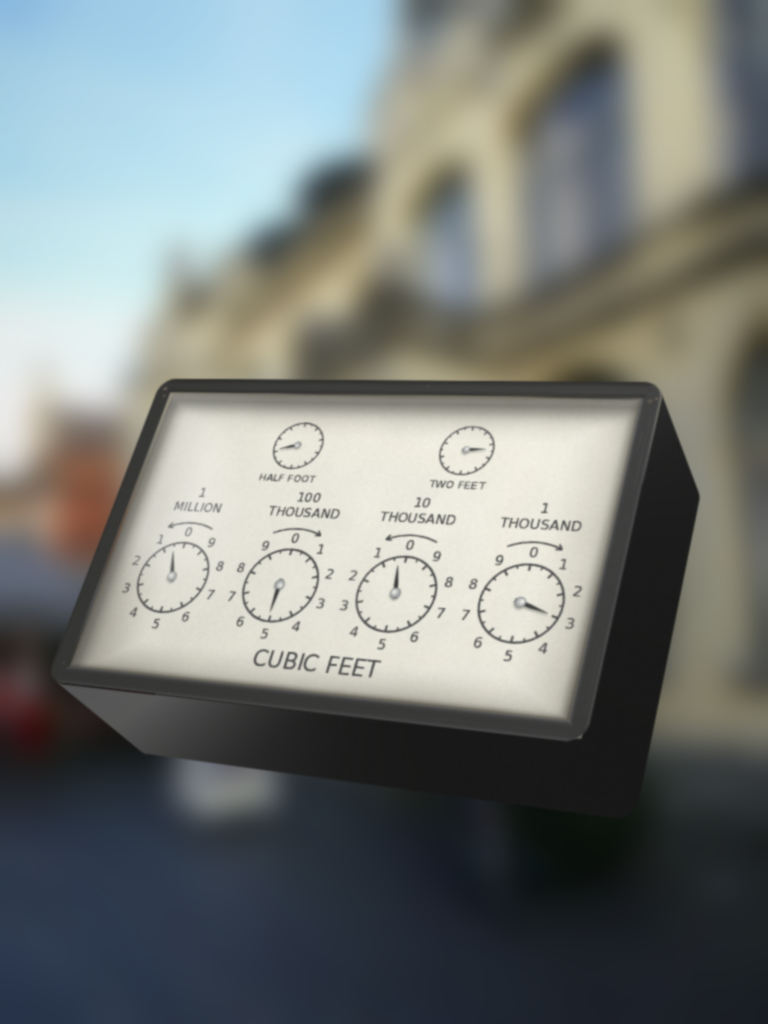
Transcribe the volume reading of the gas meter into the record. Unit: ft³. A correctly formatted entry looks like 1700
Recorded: 50300
